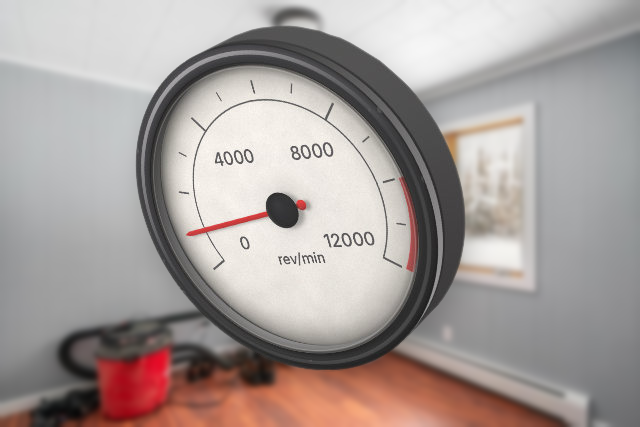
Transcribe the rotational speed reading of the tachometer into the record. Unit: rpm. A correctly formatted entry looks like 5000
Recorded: 1000
